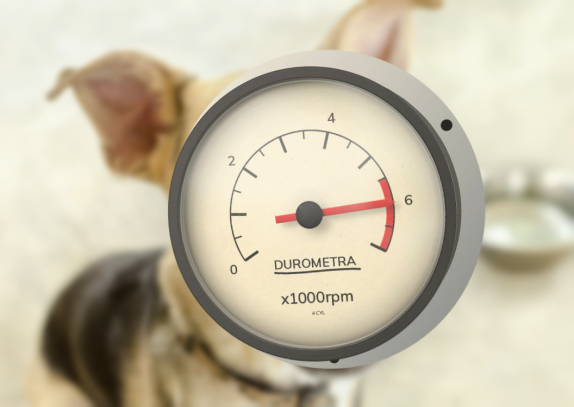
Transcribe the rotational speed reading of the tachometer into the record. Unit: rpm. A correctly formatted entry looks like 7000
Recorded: 6000
